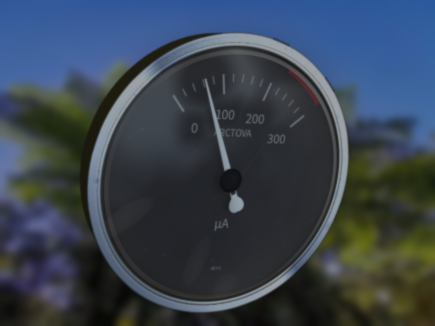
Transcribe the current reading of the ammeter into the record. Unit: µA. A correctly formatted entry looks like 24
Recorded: 60
